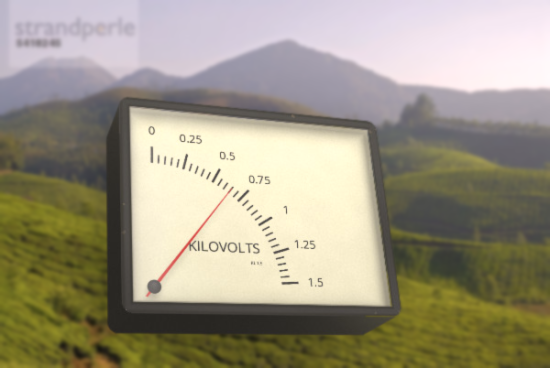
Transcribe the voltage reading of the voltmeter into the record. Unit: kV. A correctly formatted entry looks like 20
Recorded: 0.65
